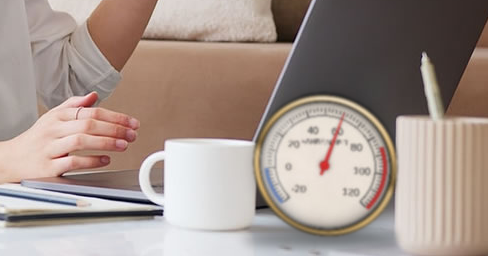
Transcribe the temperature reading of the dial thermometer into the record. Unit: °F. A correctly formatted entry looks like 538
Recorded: 60
